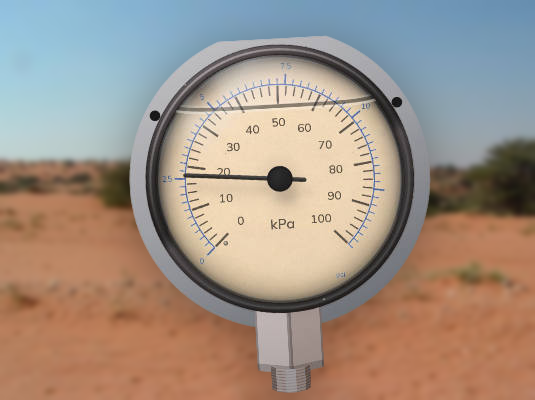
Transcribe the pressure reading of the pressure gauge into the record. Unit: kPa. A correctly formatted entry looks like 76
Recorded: 18
